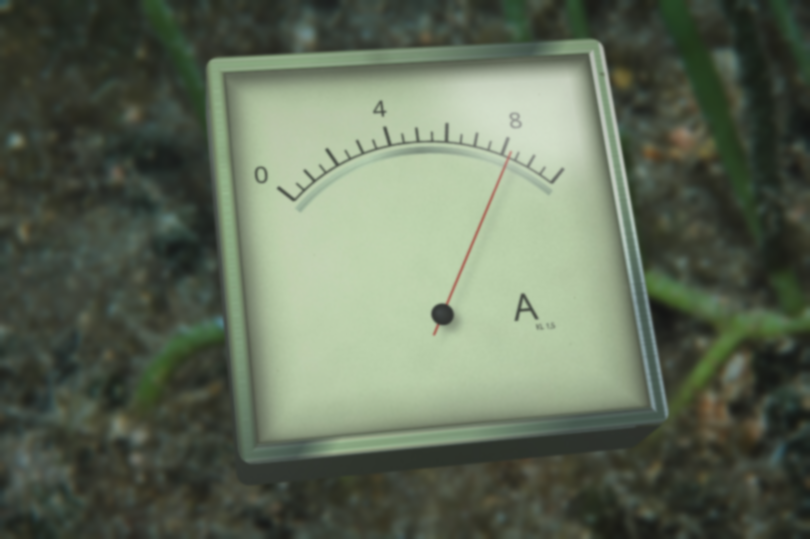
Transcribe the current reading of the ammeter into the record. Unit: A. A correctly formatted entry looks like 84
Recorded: 8.25
